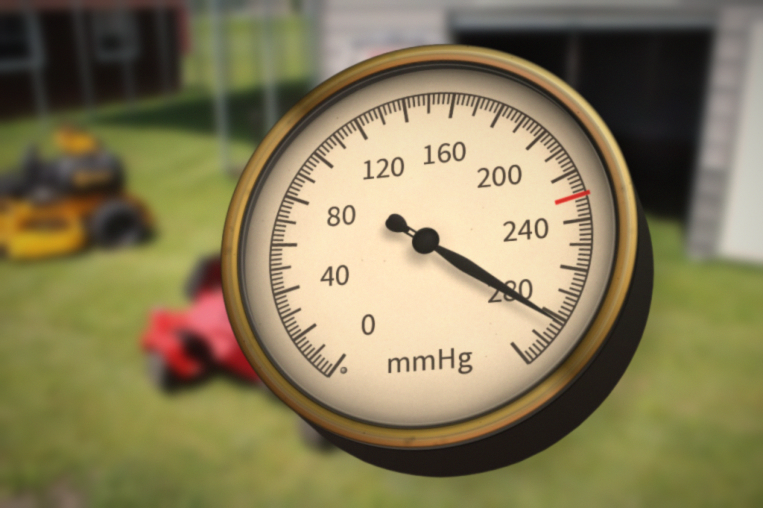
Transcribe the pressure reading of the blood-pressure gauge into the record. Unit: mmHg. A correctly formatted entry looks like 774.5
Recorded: 282
